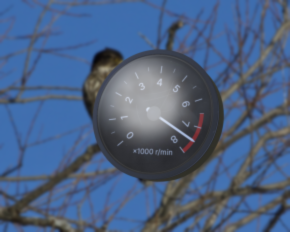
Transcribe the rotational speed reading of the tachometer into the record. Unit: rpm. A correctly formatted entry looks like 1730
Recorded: 7500
